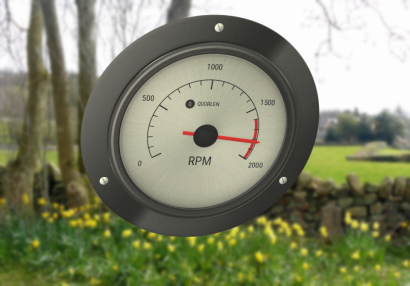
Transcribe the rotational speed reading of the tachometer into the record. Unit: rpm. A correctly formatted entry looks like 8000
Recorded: 1800
